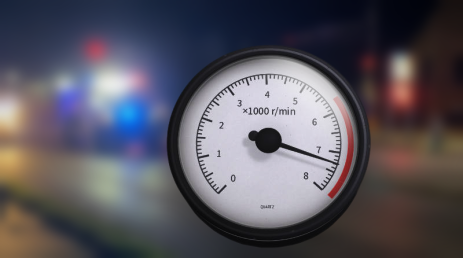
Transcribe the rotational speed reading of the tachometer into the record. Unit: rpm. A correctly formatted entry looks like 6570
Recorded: 7300
